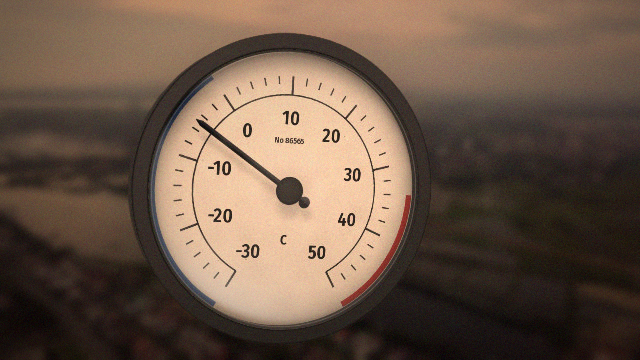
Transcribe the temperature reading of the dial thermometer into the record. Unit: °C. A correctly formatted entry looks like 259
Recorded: -5
